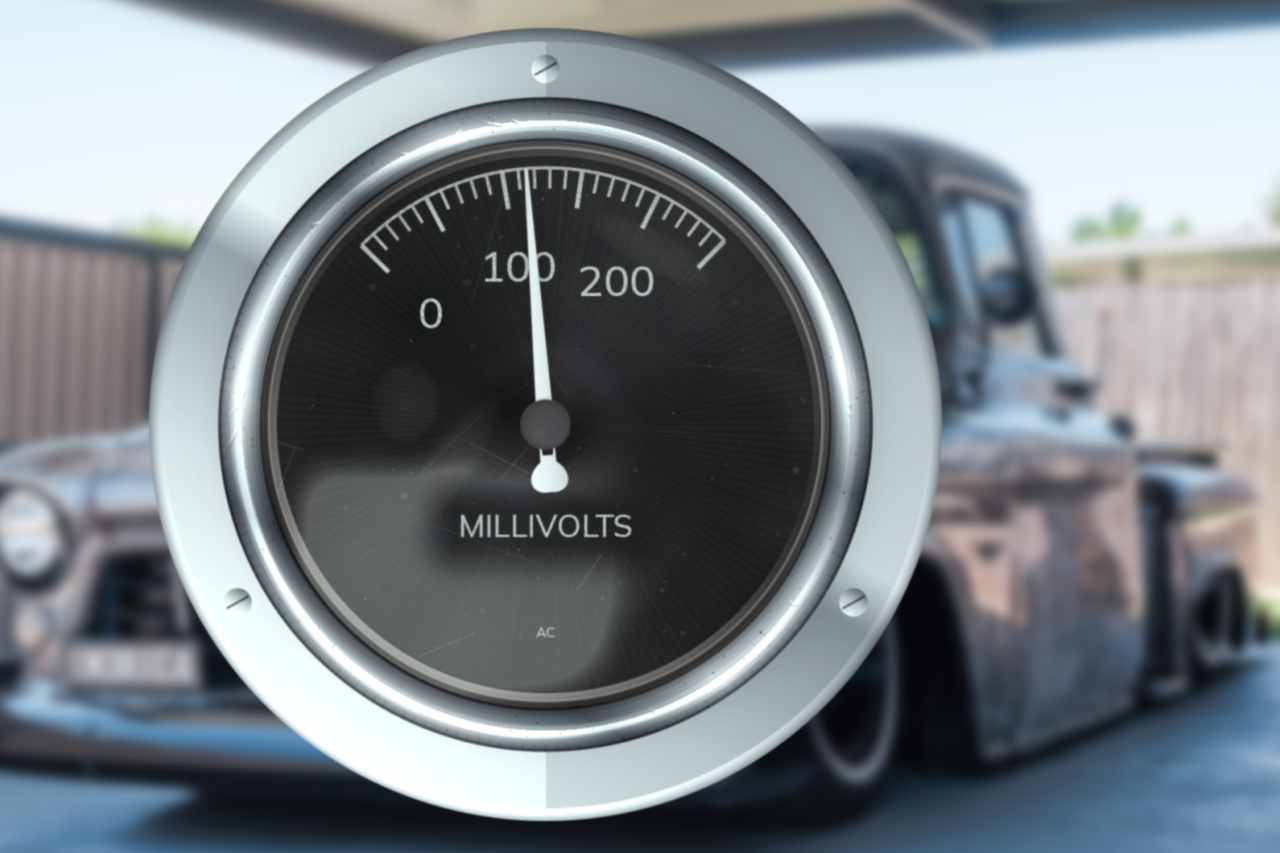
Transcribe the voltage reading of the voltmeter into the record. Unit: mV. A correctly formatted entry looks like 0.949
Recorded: 115
